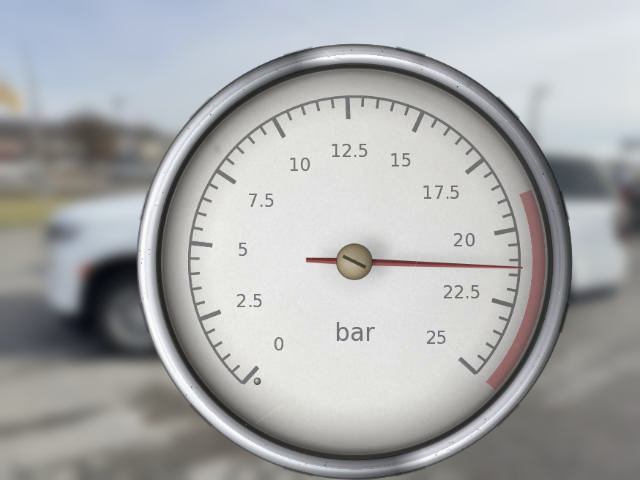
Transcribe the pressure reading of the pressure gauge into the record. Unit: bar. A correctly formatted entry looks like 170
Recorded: 21.25
